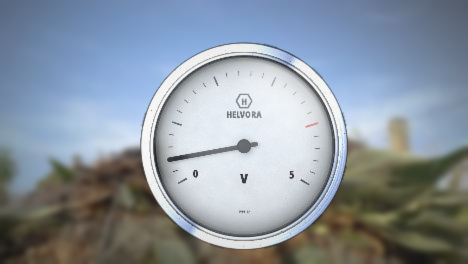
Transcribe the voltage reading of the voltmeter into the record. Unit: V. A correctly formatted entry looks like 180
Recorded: 0.4
